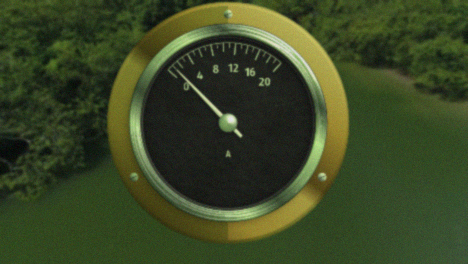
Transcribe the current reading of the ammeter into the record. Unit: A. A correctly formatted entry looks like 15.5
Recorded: 1
